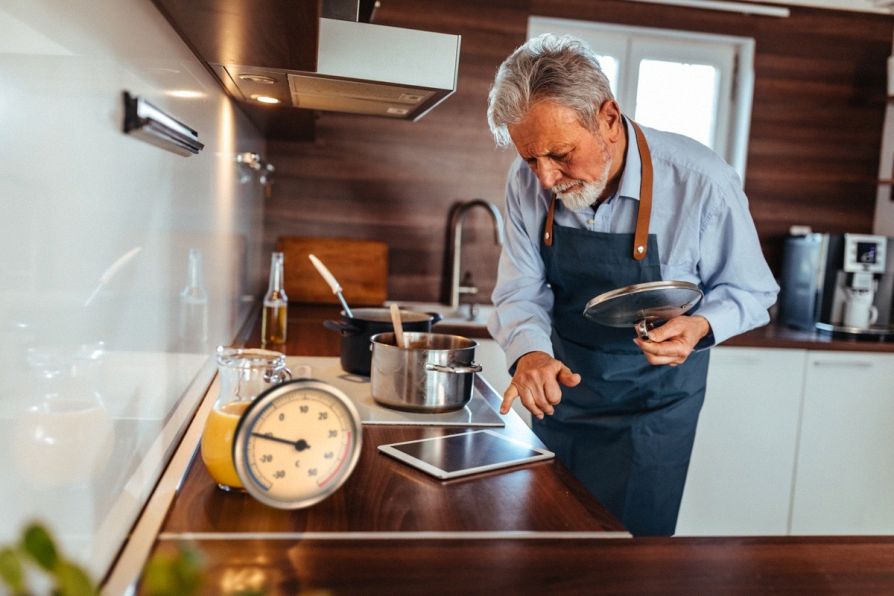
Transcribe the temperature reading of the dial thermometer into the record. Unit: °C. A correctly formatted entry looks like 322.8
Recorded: -10
